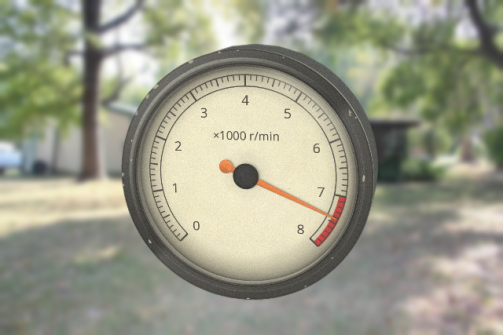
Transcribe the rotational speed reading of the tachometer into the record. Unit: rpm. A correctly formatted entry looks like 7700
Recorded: 7400
